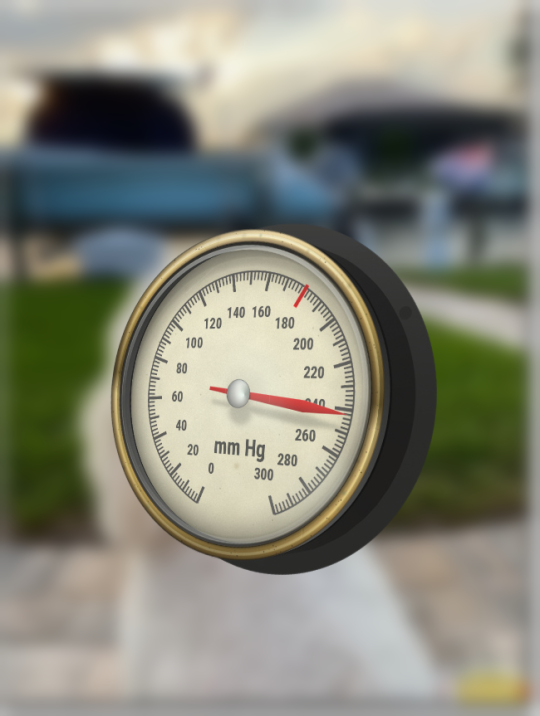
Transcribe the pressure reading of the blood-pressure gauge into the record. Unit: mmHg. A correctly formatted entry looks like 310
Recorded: 242
